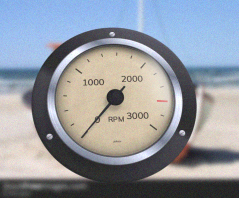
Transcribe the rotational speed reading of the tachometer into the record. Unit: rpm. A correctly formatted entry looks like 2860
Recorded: 0
